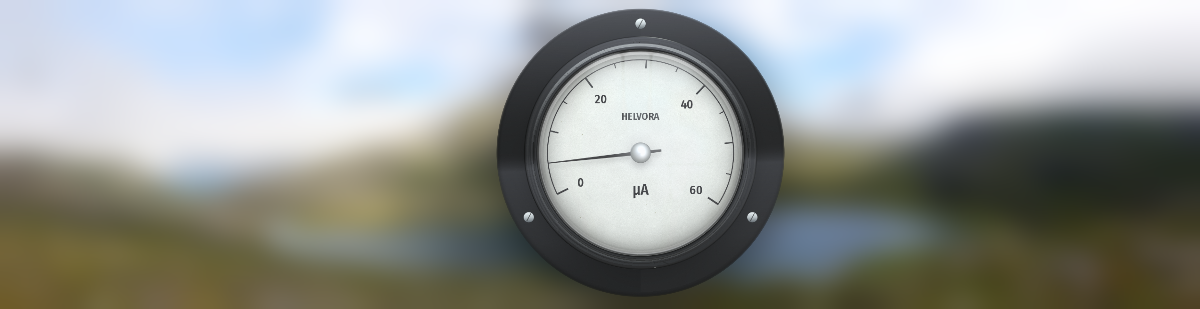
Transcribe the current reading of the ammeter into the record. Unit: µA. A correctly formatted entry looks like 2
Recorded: 5
